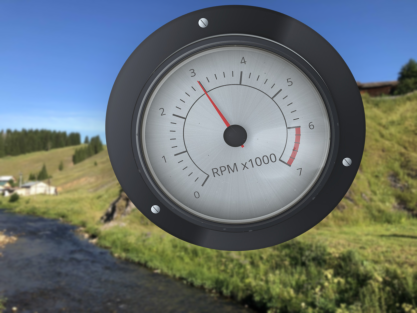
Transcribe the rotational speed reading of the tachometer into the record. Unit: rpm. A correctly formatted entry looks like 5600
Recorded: 3000
